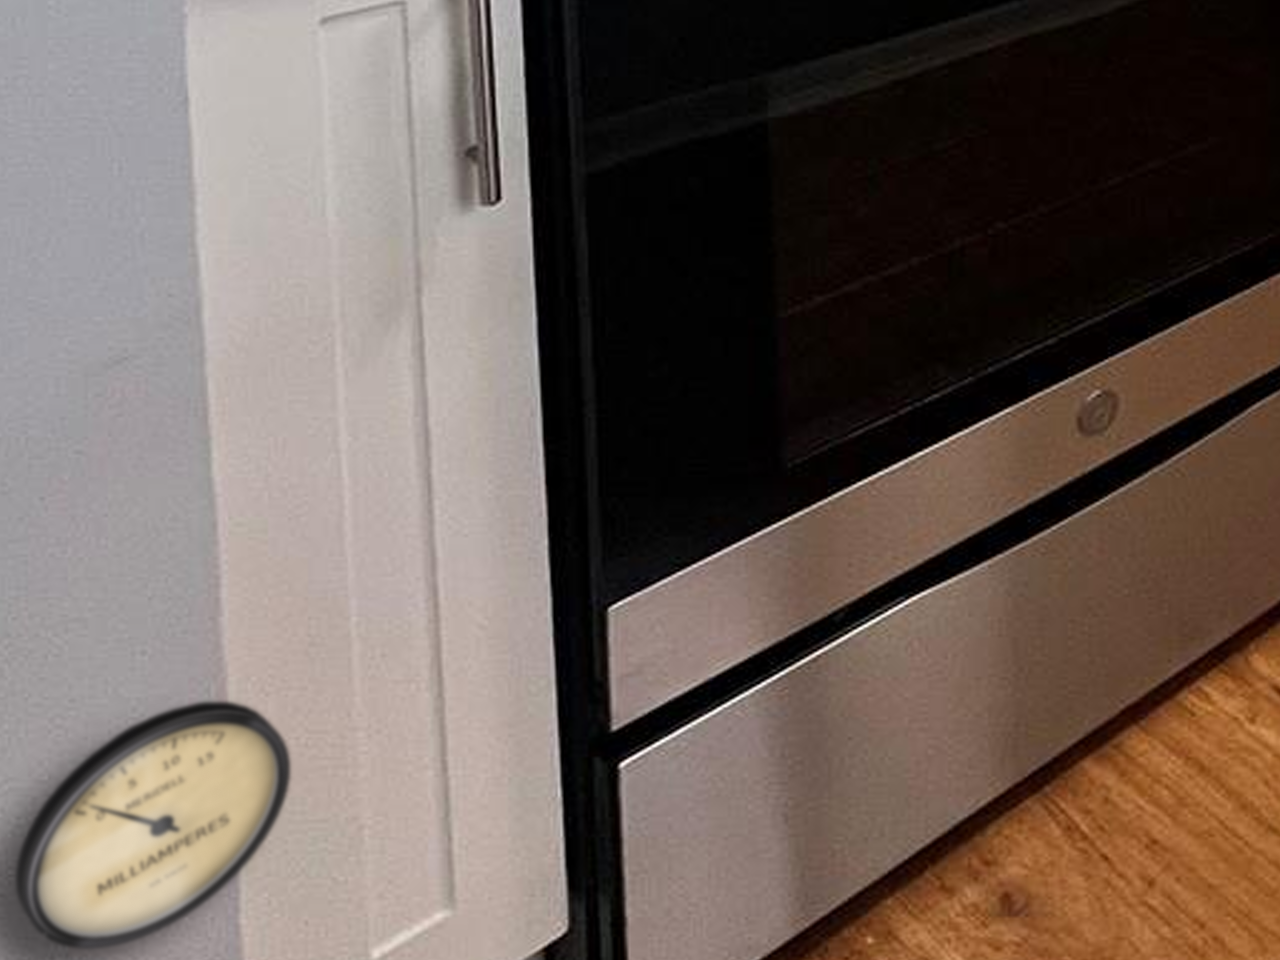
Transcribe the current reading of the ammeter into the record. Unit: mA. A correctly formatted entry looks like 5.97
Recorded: 1
